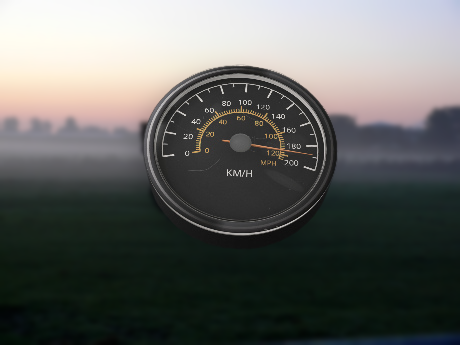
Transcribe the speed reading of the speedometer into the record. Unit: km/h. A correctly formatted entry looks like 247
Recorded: 190
